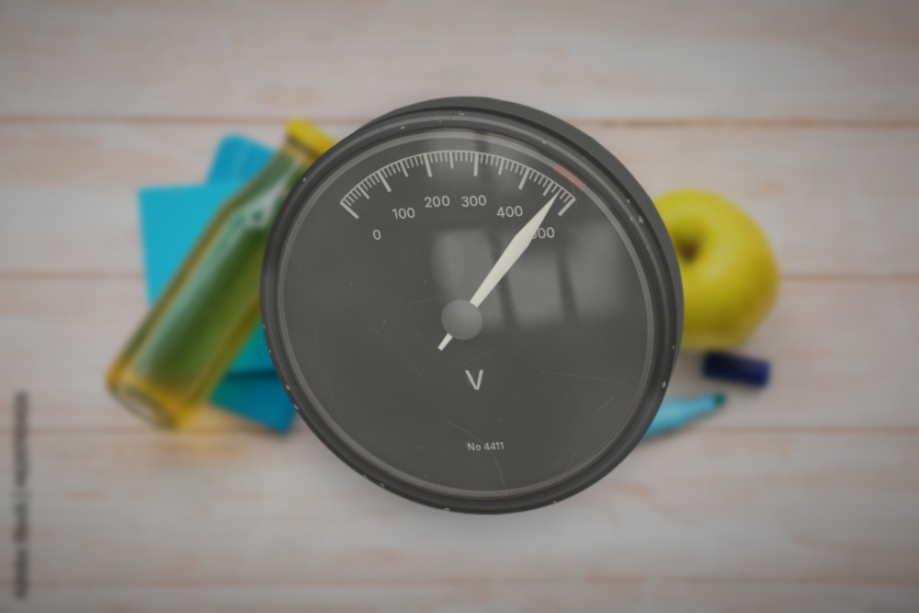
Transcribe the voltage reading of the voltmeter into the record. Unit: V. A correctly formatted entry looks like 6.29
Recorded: 470
